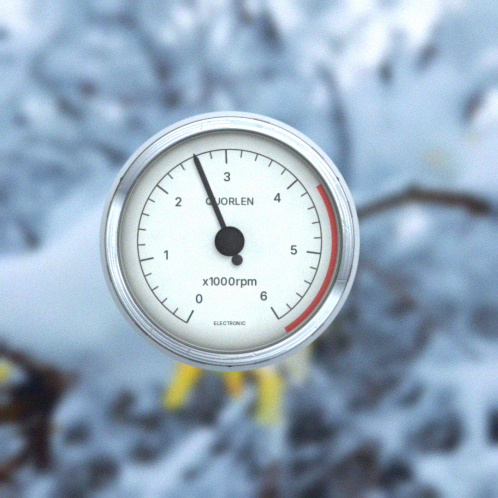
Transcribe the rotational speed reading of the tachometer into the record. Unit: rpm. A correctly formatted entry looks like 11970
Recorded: 2600
